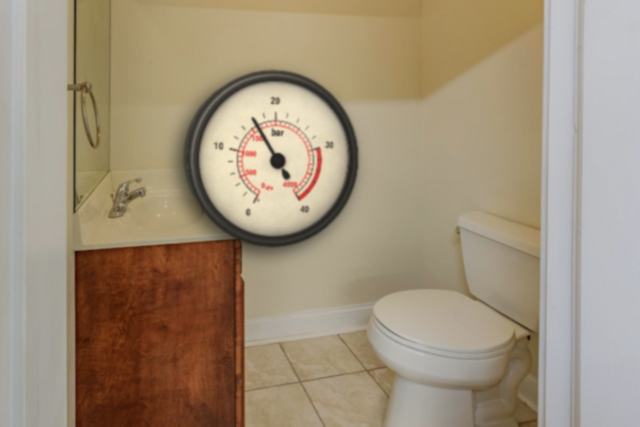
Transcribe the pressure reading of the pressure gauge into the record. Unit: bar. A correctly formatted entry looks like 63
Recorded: 16
